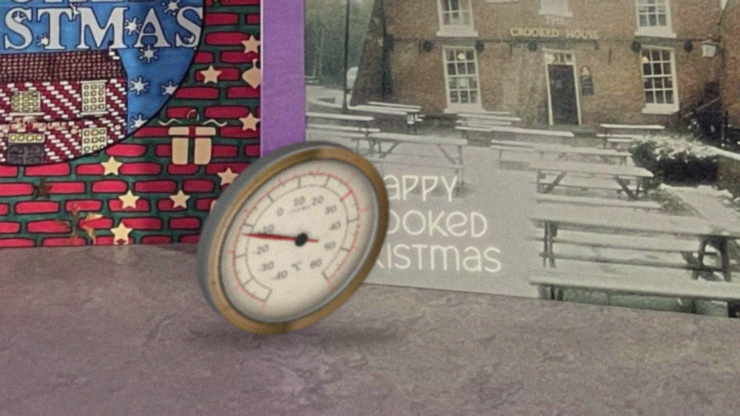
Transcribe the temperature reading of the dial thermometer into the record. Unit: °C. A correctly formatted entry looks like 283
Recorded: -12.5
